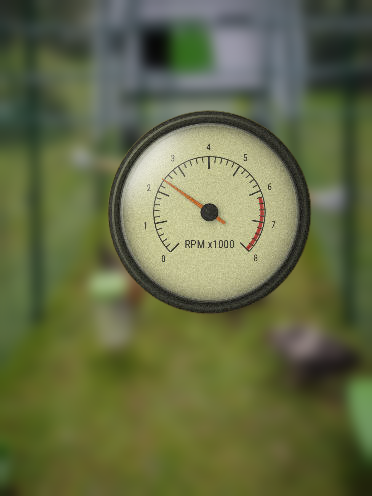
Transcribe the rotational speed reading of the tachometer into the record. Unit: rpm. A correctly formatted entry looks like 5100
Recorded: 2400
